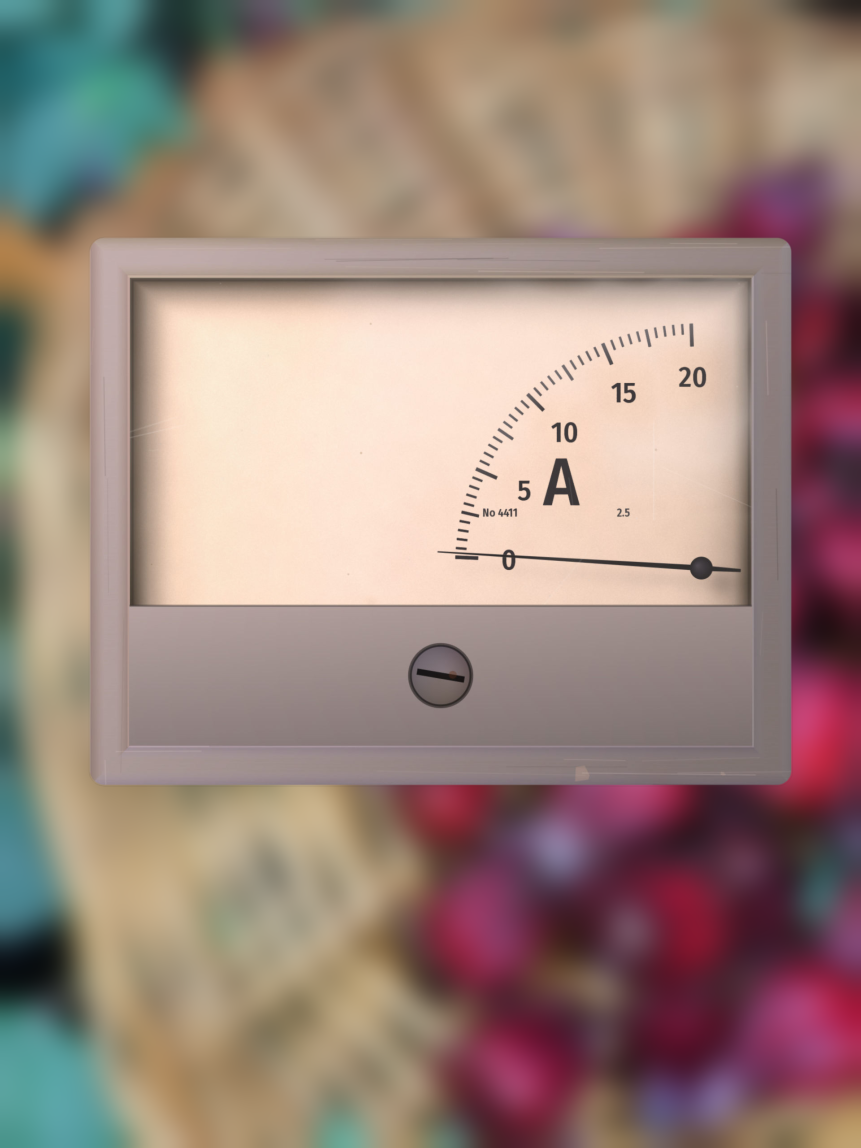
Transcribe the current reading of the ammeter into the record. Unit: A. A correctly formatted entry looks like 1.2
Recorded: 0.25
